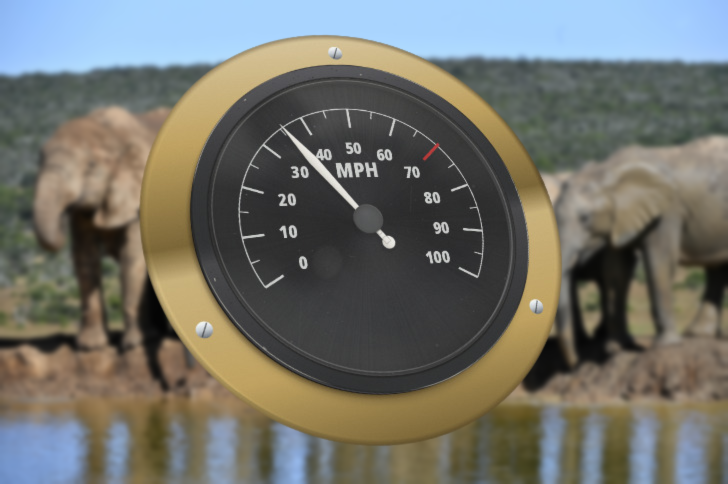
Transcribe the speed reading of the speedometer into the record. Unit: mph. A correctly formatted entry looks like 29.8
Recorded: 35
